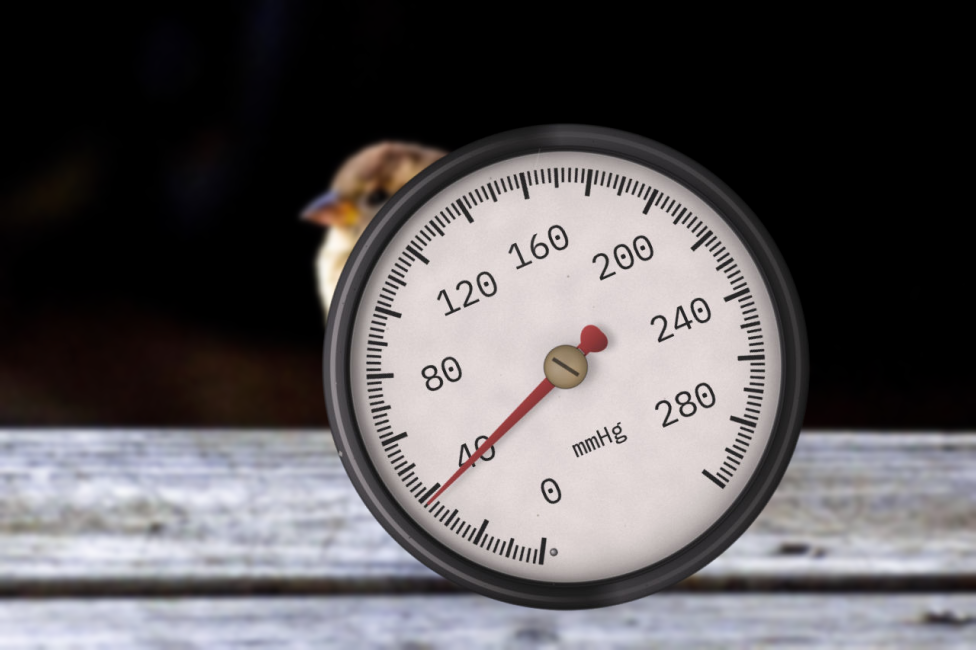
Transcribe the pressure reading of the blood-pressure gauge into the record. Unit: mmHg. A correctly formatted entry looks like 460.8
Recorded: 38
